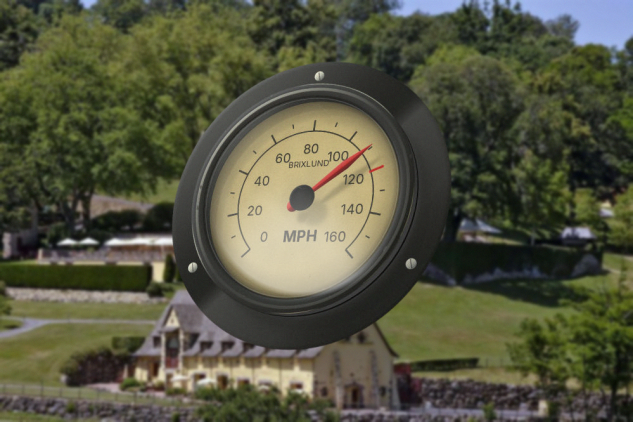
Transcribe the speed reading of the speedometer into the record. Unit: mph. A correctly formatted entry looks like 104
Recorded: 110
